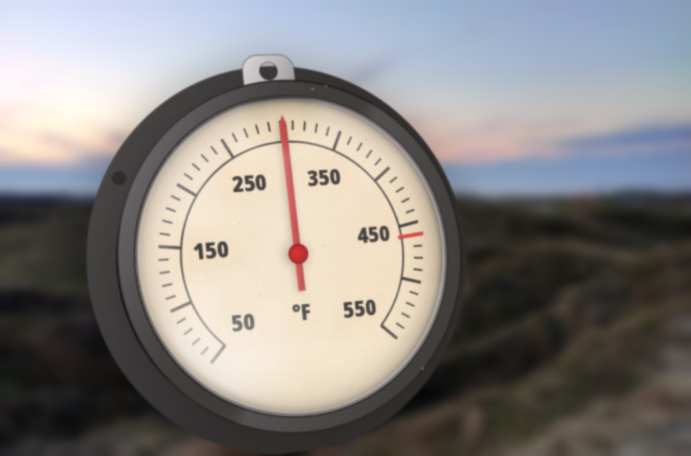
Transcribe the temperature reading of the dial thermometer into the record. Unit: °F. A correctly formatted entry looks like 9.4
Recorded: 300
